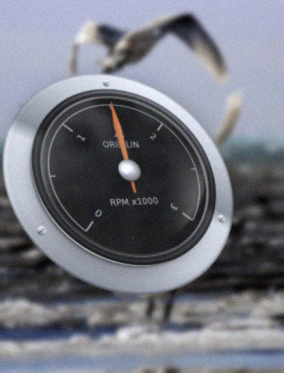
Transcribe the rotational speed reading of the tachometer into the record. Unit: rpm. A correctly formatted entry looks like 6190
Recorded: 1500
